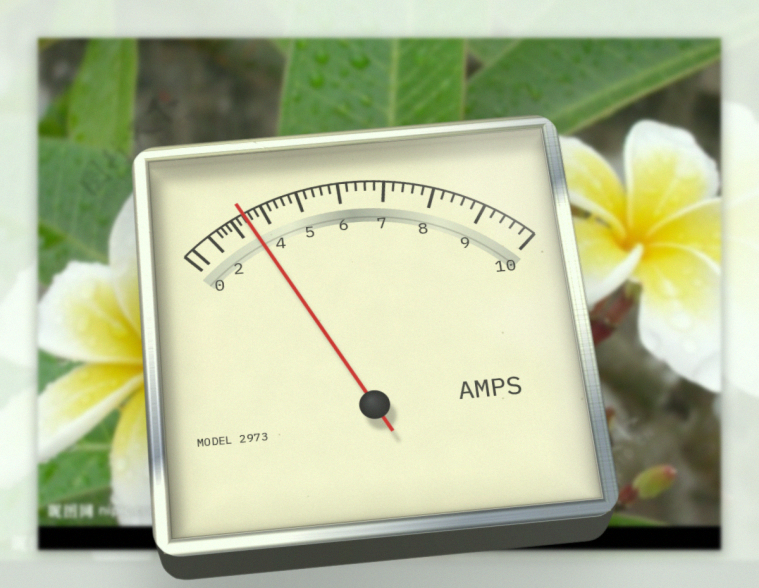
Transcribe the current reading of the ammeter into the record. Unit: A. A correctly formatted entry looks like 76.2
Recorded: 3.4
